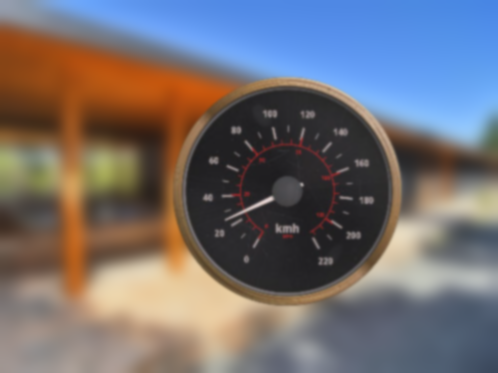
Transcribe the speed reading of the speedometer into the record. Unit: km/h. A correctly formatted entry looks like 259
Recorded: 25
